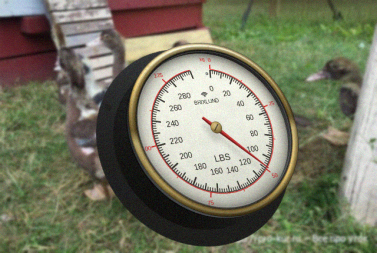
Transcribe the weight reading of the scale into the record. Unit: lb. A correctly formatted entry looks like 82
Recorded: 110
